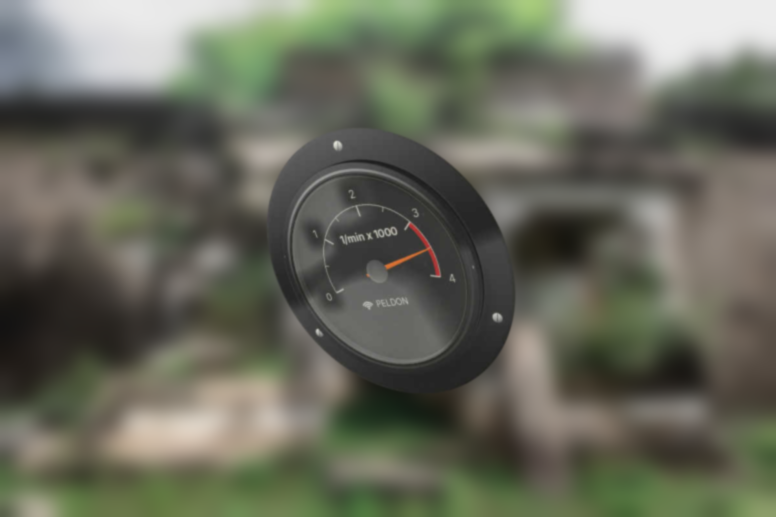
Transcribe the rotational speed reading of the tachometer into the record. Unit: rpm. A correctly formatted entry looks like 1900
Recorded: 3500
